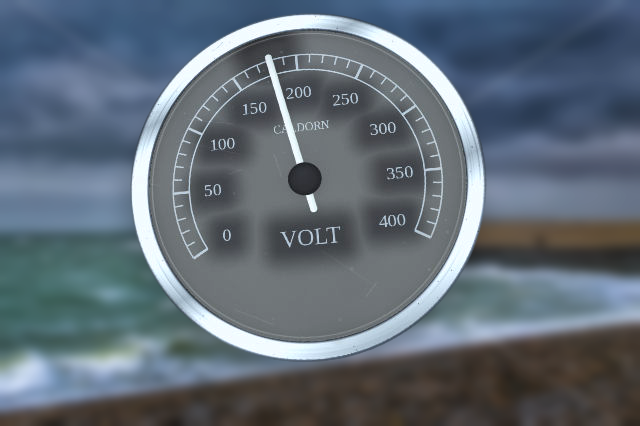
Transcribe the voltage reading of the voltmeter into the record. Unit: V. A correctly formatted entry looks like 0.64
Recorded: 180
